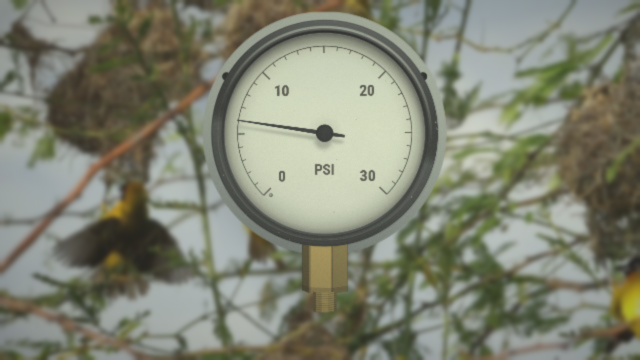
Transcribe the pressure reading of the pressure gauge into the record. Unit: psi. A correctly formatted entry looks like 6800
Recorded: 6
